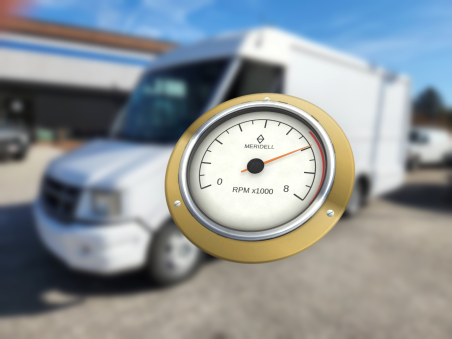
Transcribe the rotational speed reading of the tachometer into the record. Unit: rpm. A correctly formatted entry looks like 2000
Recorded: 6000
